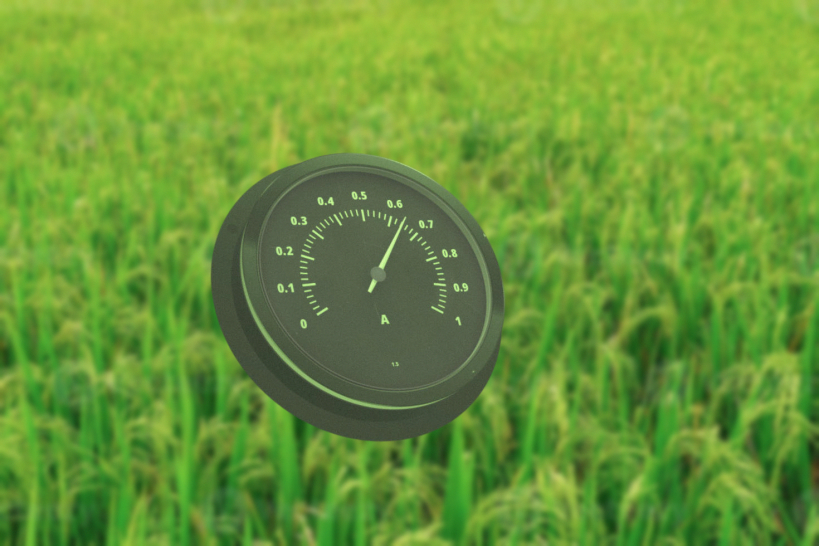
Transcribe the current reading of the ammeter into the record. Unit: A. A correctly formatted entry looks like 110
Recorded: 0.64
